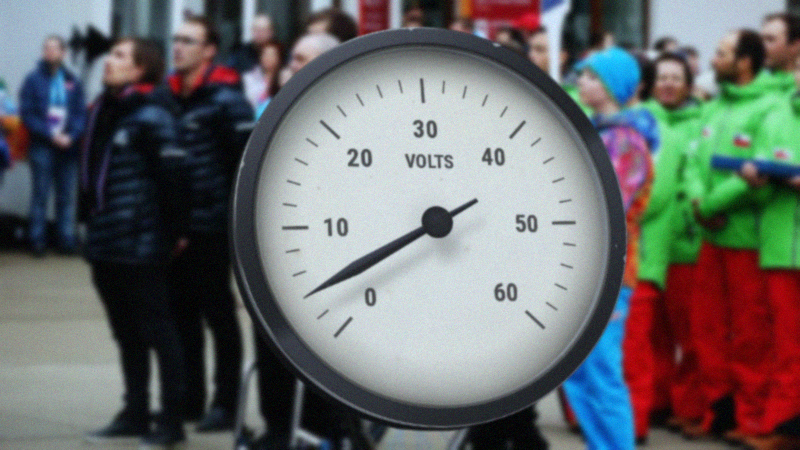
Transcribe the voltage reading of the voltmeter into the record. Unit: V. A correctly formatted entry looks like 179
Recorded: 4
